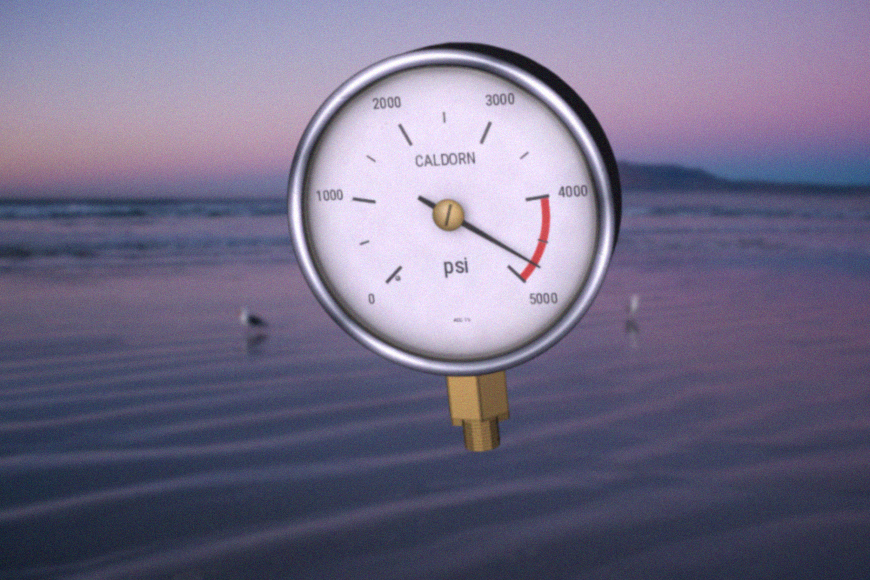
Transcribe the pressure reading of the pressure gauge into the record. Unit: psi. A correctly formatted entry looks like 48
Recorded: 4750
